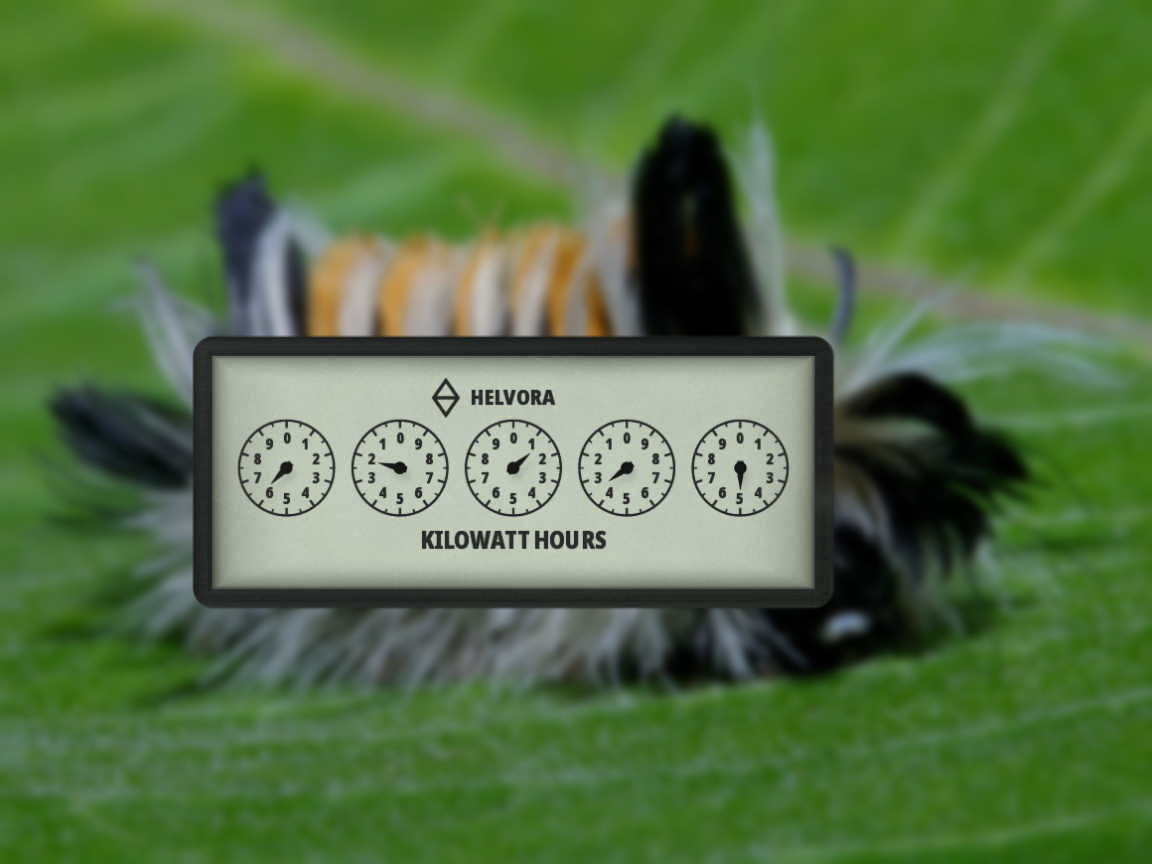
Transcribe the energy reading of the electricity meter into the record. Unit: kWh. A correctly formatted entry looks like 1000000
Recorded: 62135
